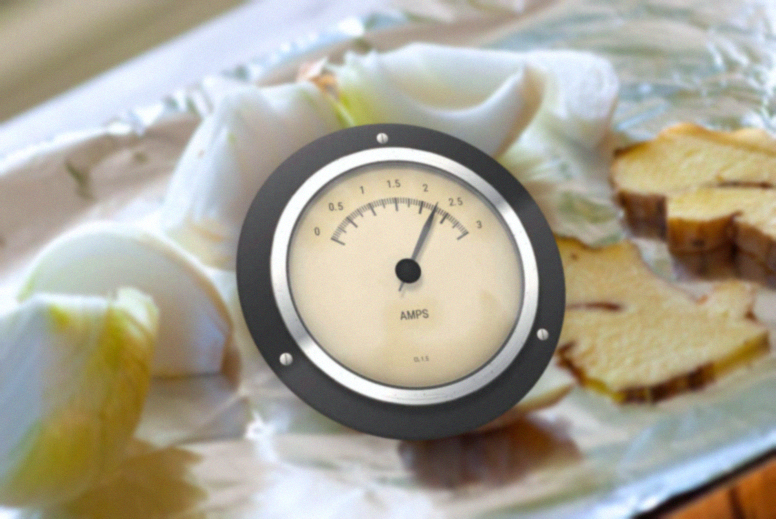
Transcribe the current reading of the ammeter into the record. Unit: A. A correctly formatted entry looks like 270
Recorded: 2.25
